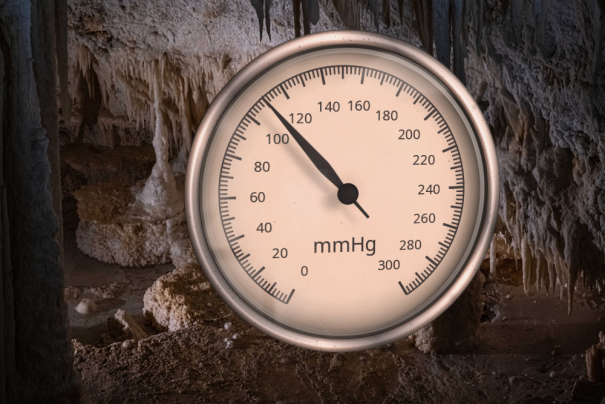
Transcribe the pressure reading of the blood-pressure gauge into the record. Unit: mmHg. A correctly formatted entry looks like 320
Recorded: 110
